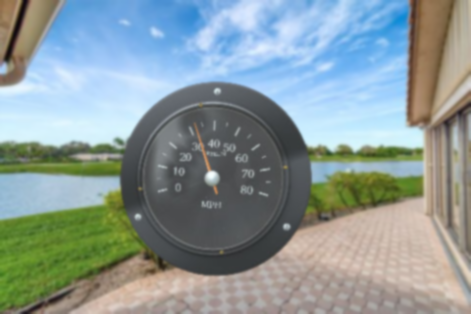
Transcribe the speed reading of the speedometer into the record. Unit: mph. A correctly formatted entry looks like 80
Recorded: 32.5
